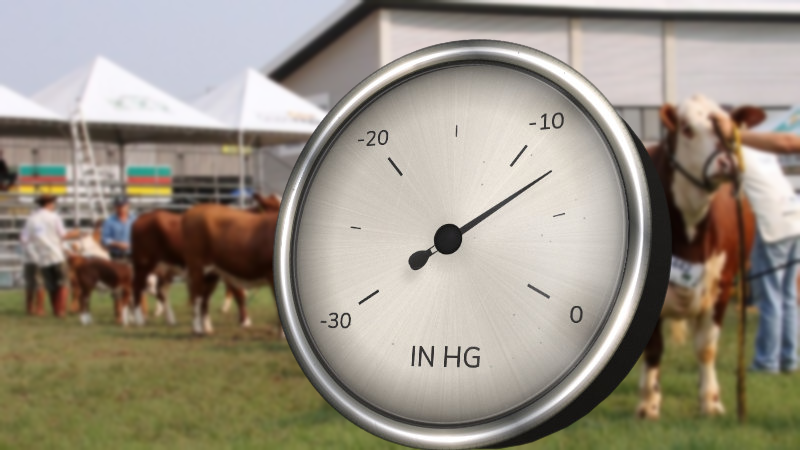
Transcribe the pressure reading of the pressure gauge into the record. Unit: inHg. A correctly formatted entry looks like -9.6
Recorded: -7.5
